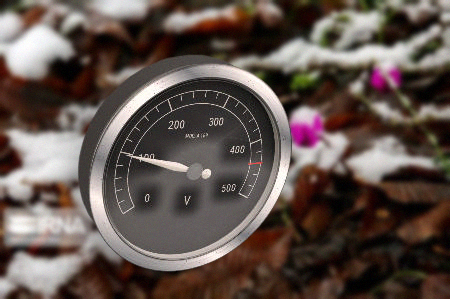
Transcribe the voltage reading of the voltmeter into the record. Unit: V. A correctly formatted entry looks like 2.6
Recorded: 100
